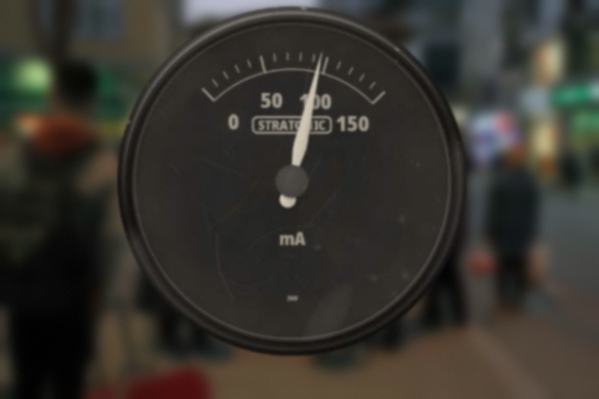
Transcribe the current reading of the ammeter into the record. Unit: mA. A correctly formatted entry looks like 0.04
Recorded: 95
